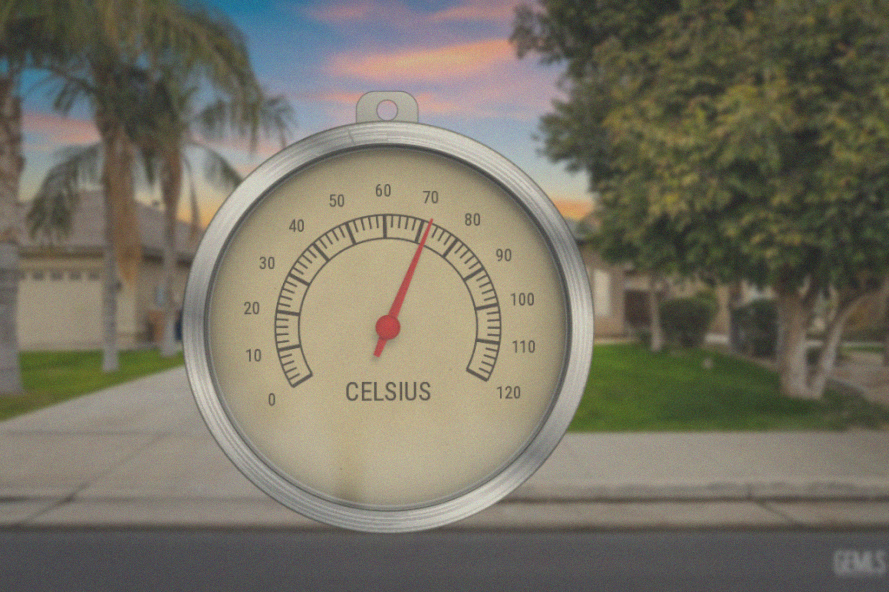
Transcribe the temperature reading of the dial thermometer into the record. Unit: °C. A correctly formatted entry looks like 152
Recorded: 72
